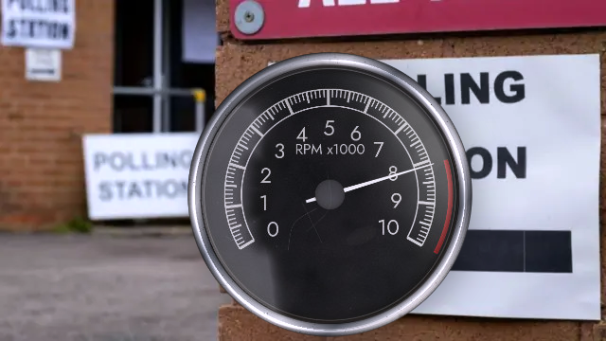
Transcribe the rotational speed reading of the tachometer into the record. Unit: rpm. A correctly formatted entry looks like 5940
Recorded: 8100
